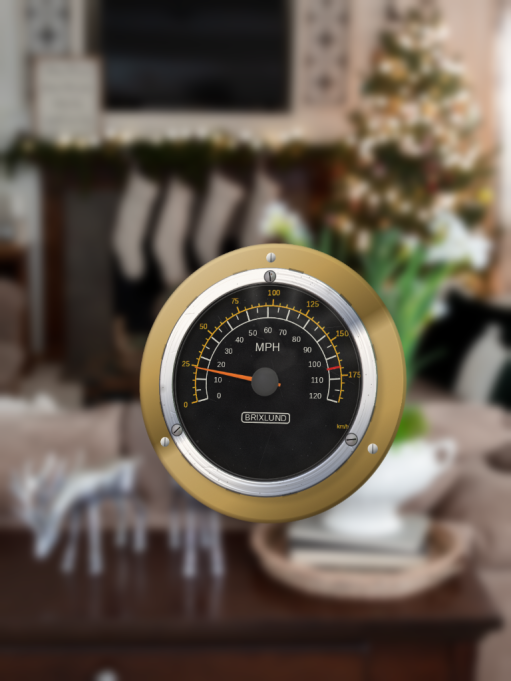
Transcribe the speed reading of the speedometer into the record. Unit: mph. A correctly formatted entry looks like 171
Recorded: 15
